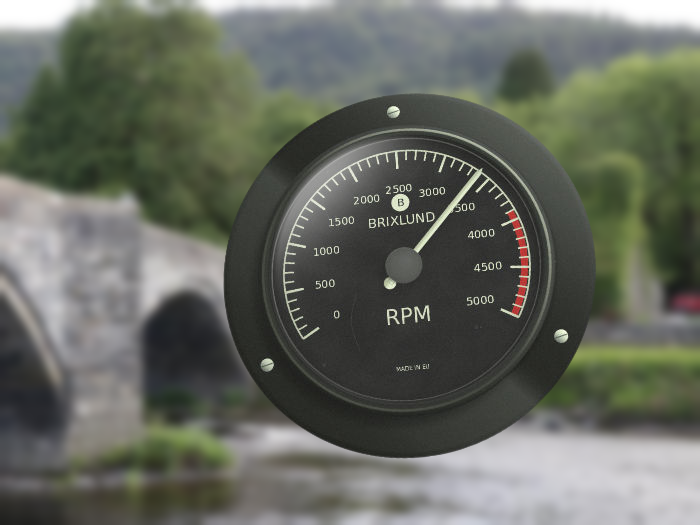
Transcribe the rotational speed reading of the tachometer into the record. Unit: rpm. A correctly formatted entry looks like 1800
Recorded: 3400
